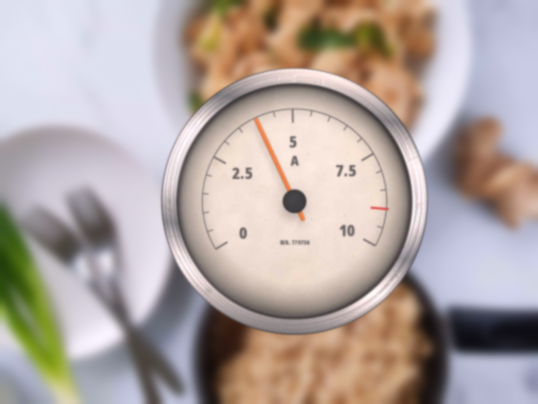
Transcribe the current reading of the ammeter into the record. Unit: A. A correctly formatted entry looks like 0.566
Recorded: 4
